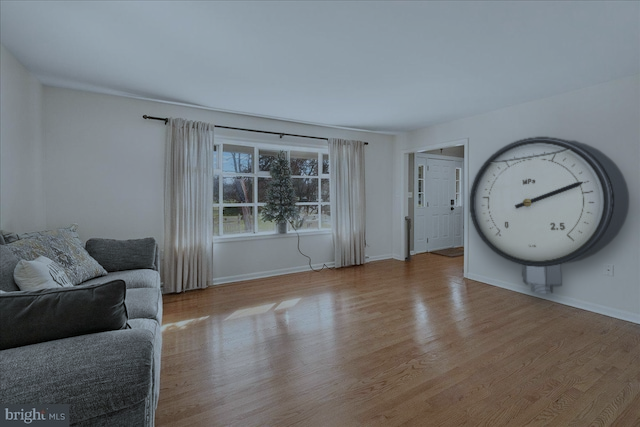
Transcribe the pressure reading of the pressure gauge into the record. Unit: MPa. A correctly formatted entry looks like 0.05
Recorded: 1.9
